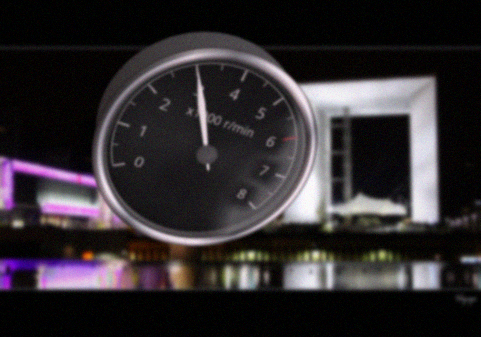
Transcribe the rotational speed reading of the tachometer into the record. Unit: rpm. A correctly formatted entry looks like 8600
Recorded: 3000
